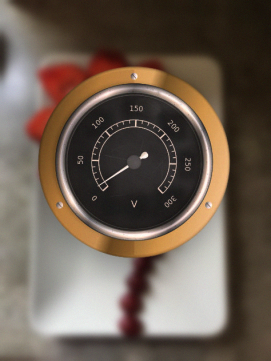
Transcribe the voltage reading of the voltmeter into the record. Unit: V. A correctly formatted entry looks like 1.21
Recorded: 10
